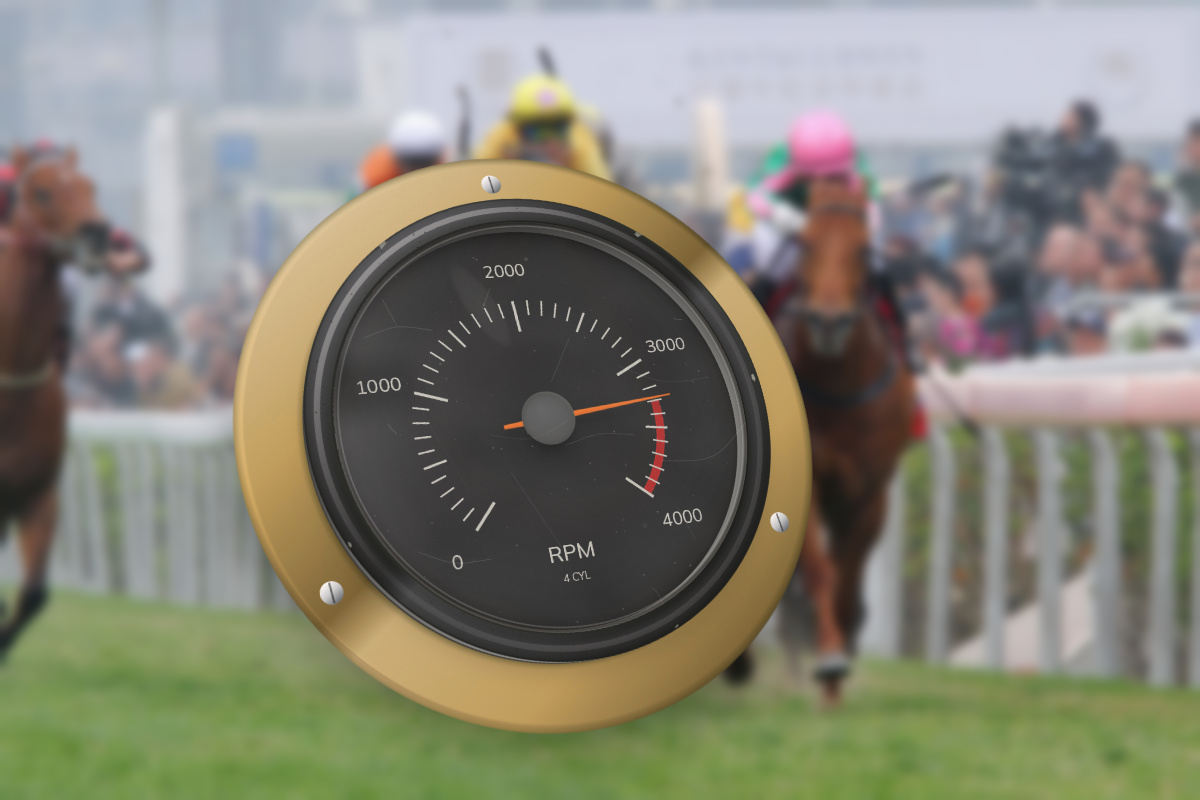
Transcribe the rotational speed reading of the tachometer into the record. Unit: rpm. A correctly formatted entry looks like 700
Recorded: 3300
